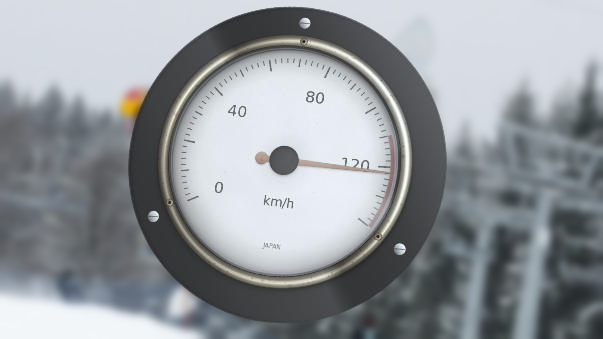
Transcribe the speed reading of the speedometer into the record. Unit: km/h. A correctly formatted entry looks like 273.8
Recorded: 122
